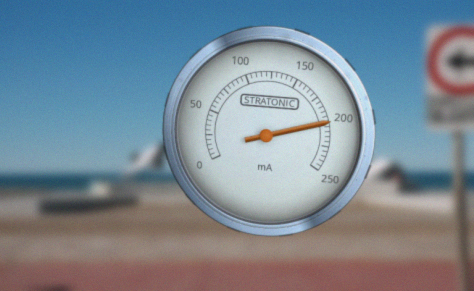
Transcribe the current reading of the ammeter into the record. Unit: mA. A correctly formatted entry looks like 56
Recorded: 200
